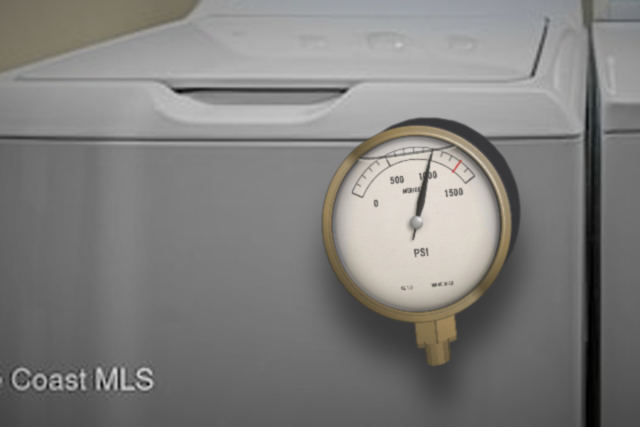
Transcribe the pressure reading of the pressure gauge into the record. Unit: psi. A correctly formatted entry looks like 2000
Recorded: 1000
